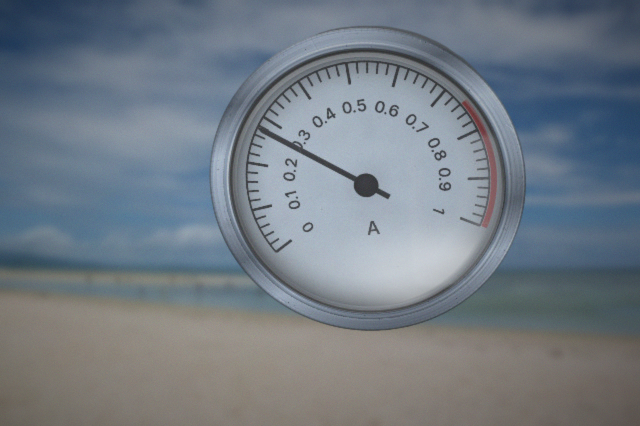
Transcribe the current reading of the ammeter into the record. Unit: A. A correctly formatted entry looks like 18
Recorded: 0.28
